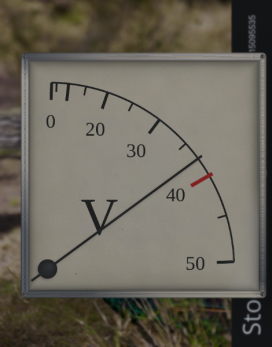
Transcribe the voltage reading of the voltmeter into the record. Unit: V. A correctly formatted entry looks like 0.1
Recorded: 37.5
